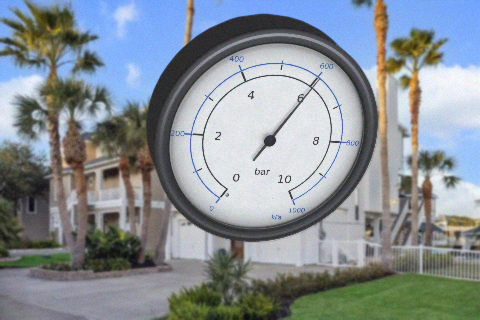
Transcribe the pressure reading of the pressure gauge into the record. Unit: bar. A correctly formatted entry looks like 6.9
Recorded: 6
